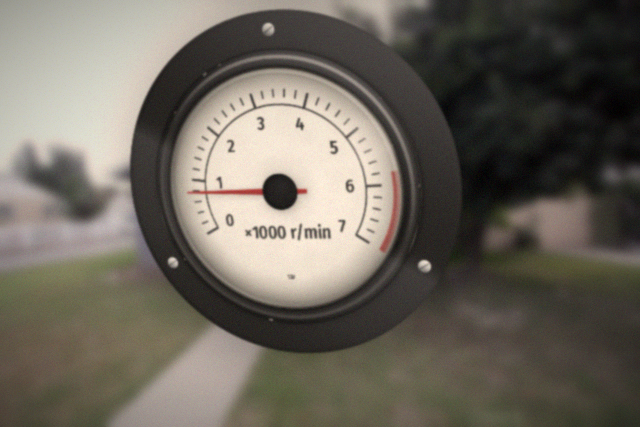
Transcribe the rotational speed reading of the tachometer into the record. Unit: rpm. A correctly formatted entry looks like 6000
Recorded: 800
